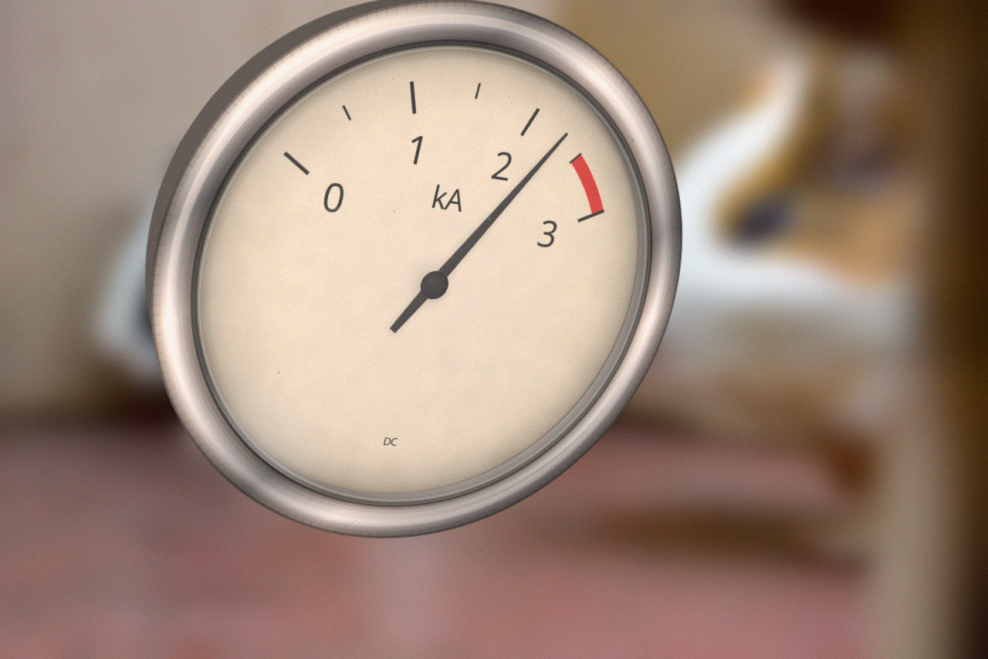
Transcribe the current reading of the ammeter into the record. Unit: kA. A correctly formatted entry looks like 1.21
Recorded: 2.25
